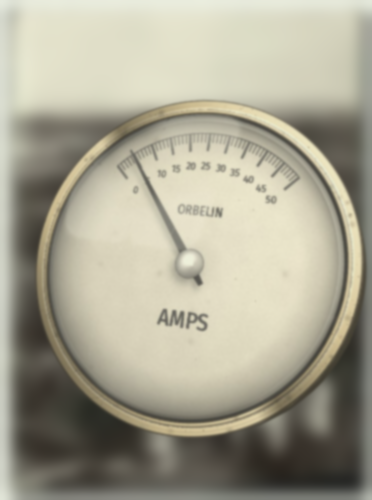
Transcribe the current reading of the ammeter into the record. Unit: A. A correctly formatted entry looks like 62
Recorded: 5
